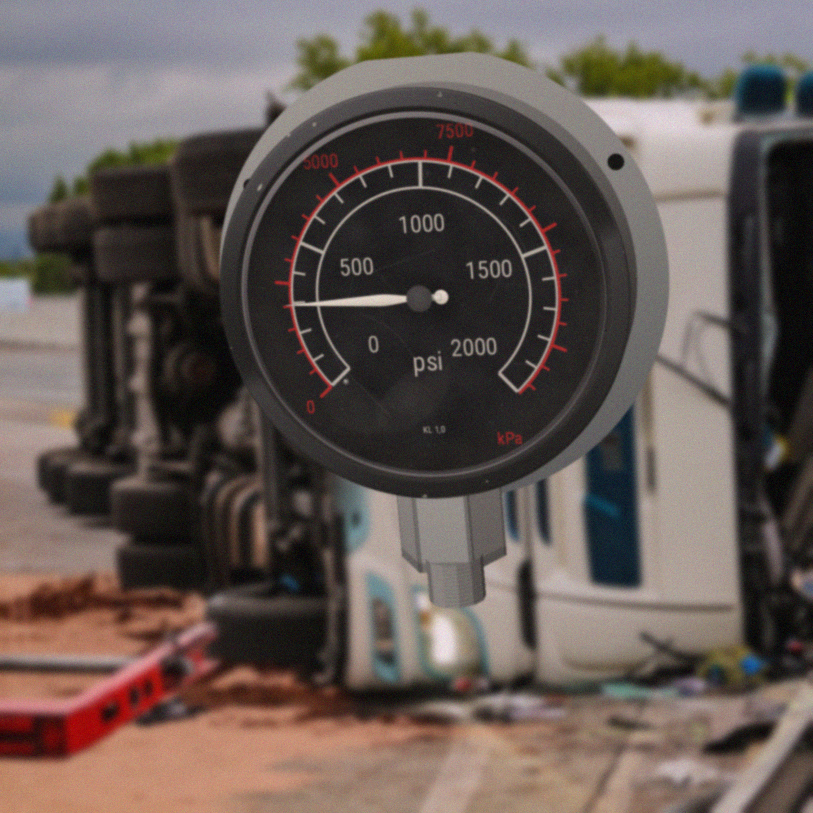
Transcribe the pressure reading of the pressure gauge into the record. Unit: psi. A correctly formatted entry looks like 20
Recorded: 300
